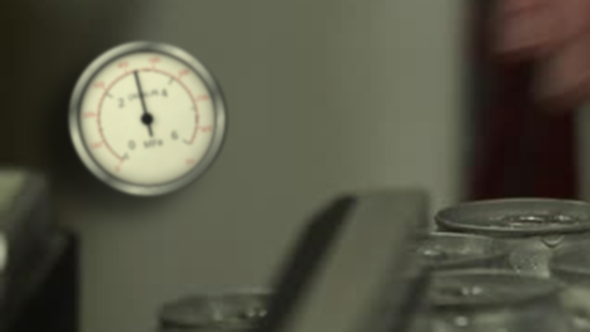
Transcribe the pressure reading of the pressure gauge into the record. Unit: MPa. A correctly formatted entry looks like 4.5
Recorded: 3
